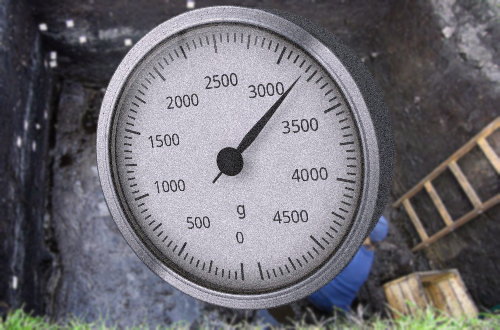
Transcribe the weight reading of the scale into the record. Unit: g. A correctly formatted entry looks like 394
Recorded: 3200
